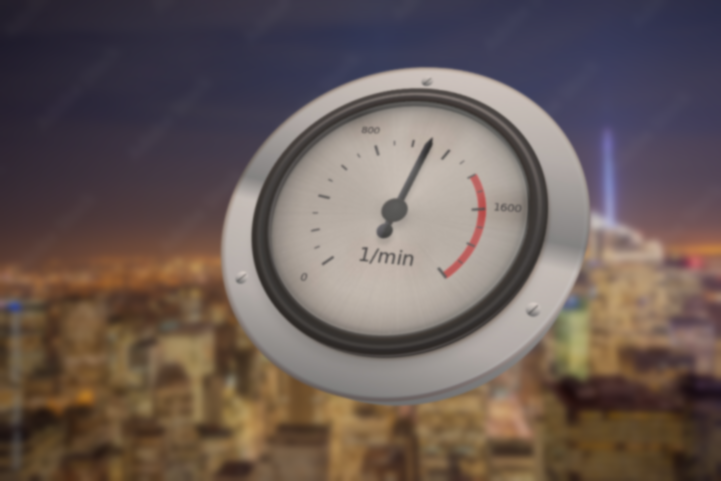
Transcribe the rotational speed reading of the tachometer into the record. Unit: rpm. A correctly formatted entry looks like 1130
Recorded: 1100
